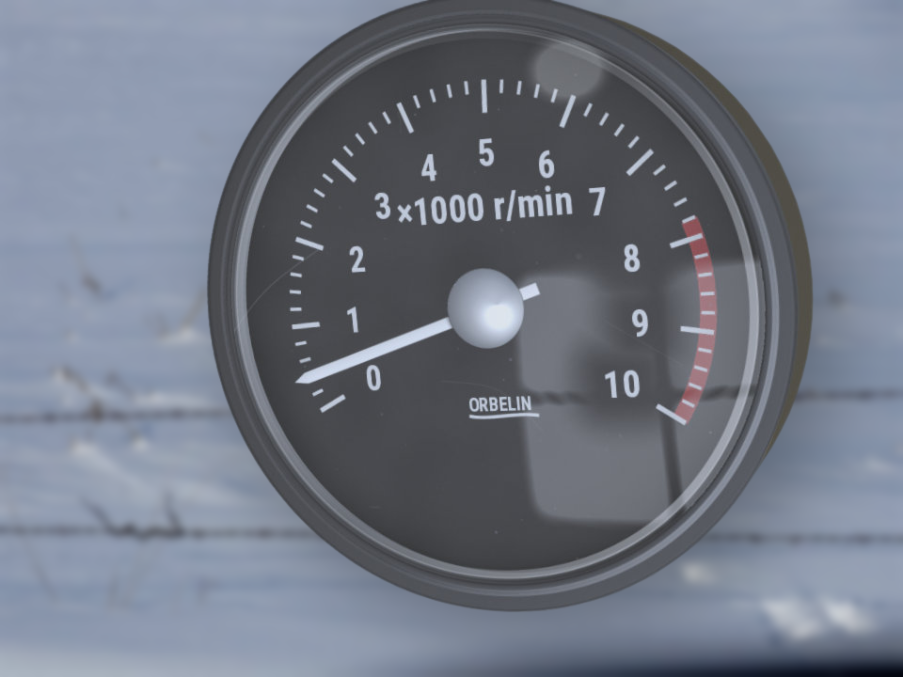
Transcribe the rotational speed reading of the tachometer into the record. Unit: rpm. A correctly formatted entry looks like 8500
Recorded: 400
